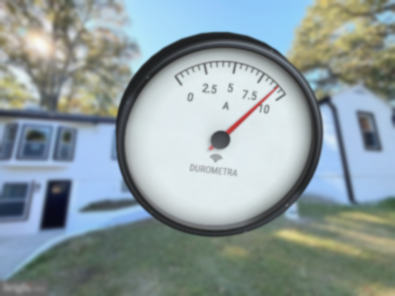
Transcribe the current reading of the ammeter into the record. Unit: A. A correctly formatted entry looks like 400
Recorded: 9
